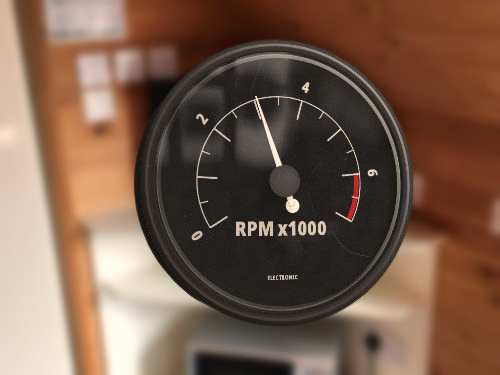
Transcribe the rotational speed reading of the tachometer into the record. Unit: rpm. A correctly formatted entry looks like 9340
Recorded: 3000
